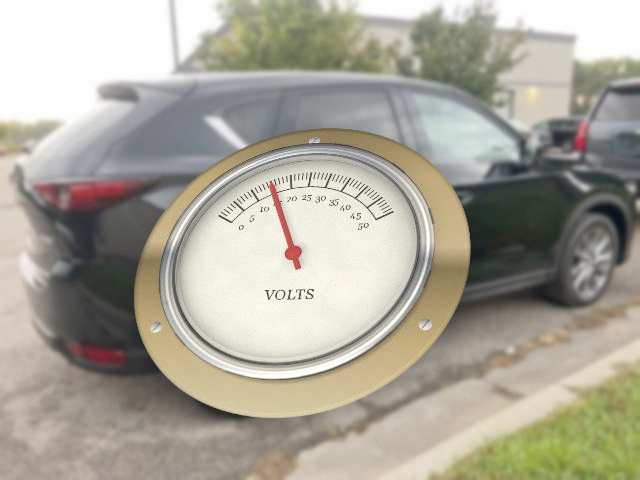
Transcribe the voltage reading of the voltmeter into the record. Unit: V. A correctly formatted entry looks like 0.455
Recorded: 15
